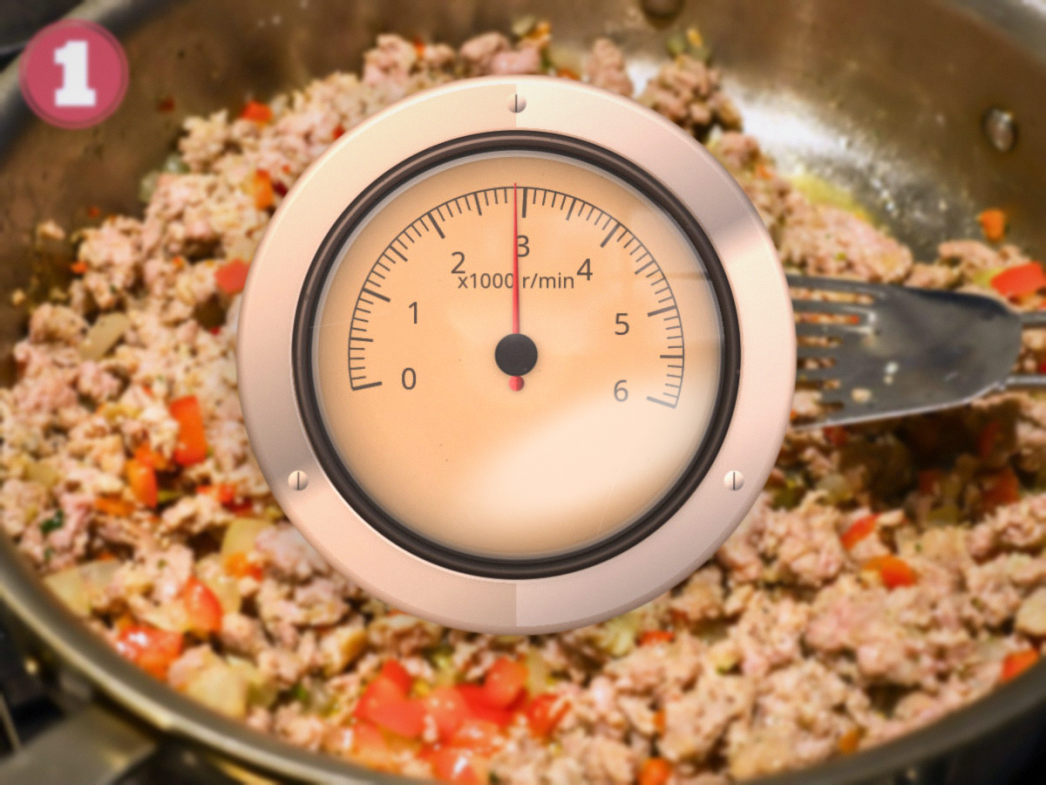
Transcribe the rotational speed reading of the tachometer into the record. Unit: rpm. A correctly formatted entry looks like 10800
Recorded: 2900
